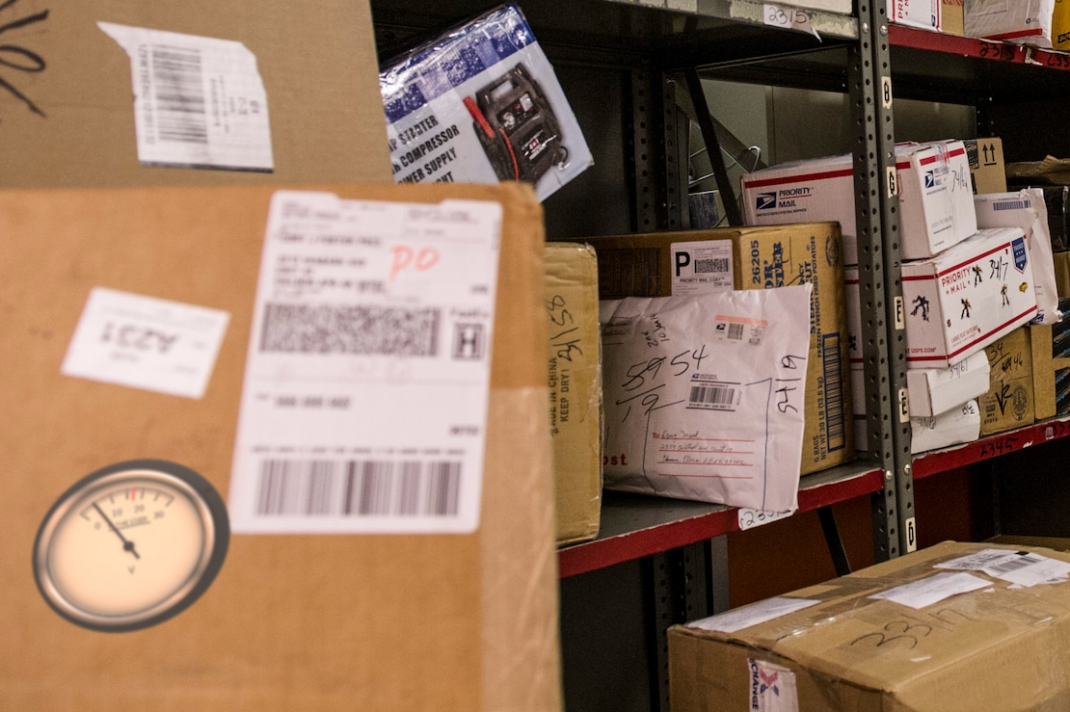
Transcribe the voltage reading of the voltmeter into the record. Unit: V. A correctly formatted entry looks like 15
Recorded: 5
